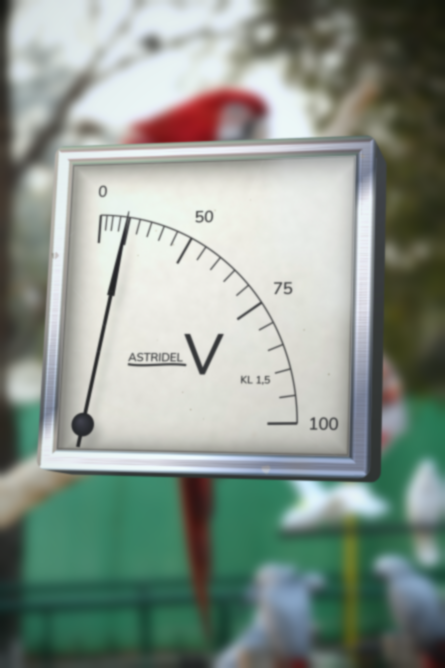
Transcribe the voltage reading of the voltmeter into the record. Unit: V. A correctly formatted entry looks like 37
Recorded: 25
